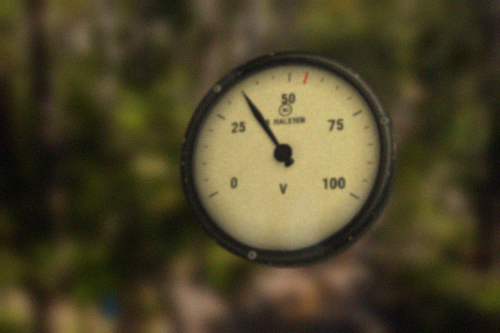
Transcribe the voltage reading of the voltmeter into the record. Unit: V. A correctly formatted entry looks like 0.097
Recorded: 35
